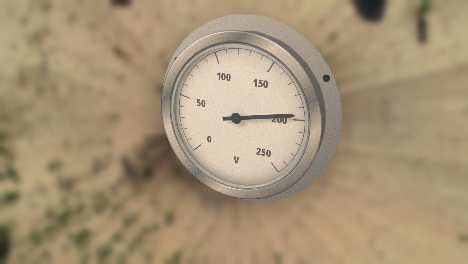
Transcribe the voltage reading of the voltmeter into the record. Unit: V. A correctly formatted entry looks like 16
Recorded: 195
